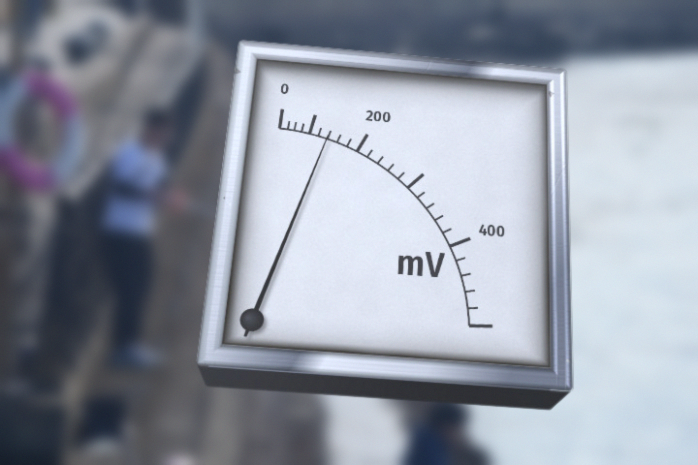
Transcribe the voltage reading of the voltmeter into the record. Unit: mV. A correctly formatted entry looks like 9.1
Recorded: 140
